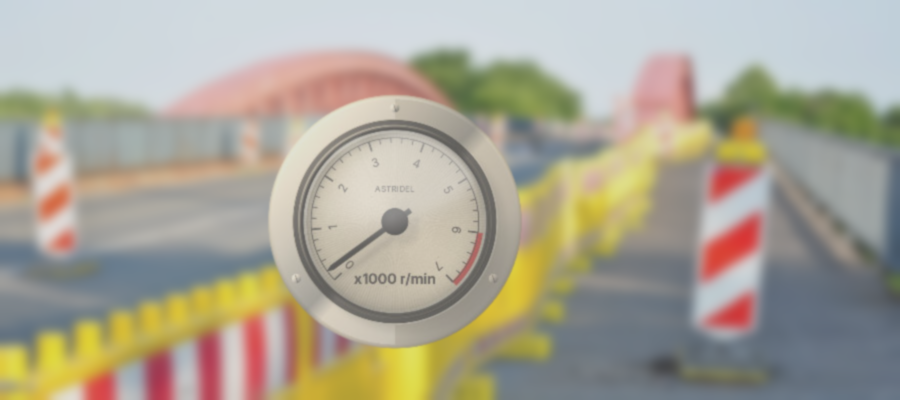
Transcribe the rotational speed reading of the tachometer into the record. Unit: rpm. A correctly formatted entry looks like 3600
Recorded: 200
